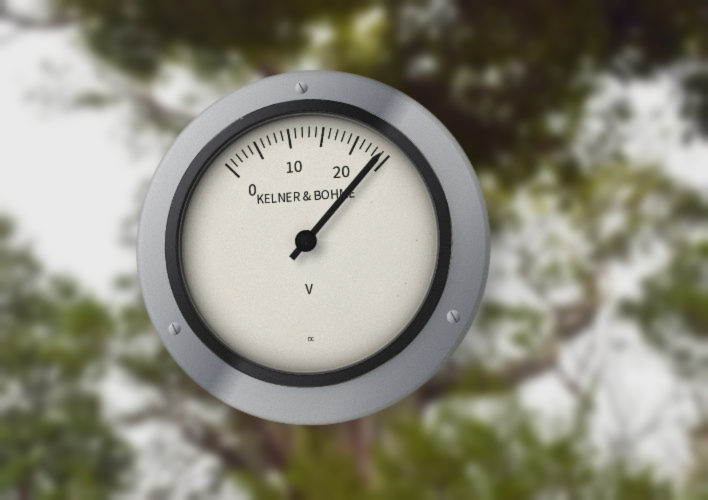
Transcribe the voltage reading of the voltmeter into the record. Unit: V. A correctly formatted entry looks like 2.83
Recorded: 24
